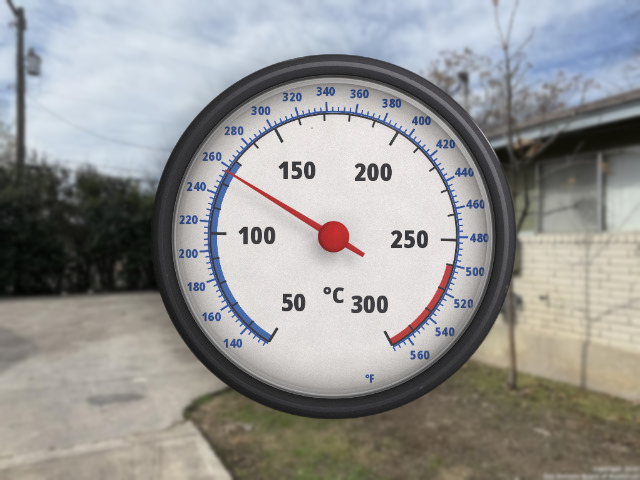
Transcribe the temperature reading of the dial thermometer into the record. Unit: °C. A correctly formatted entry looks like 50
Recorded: 125
